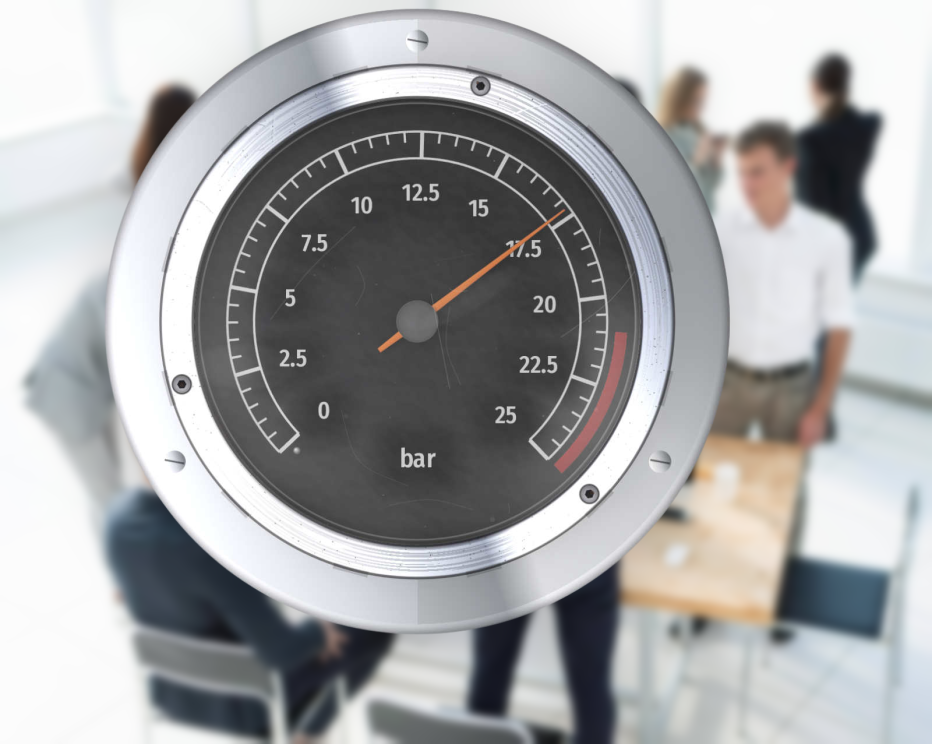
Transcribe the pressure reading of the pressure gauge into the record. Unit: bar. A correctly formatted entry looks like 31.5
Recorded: 17.25
